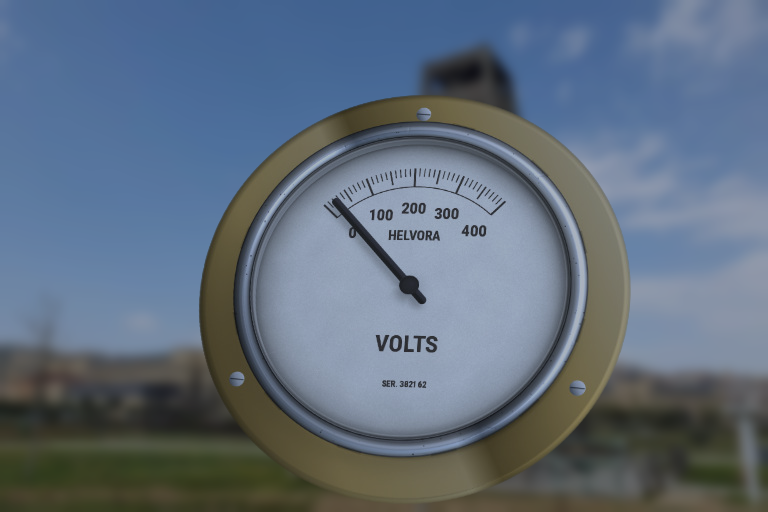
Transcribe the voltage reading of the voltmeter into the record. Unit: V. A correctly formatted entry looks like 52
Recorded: 20
